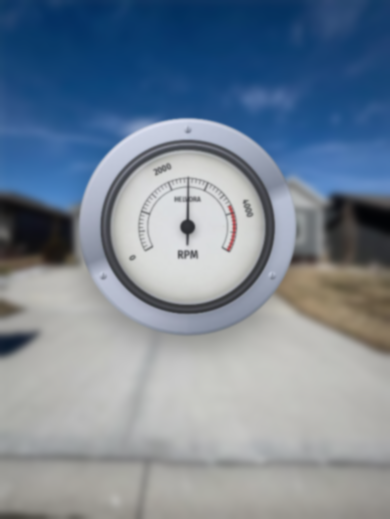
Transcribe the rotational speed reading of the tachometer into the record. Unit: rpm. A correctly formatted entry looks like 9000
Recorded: 2500
